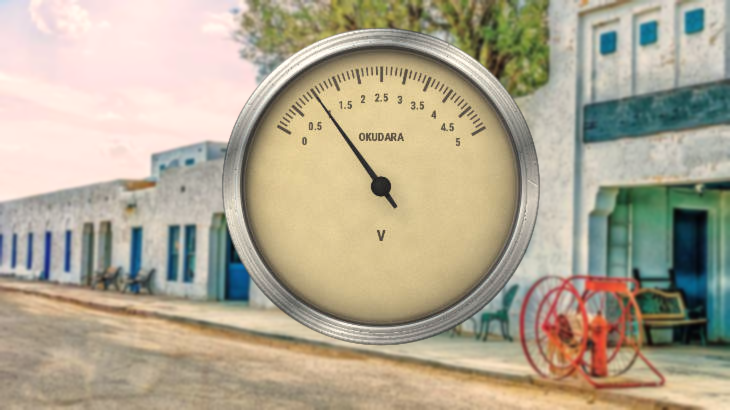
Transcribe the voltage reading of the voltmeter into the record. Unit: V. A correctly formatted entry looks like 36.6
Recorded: 1
